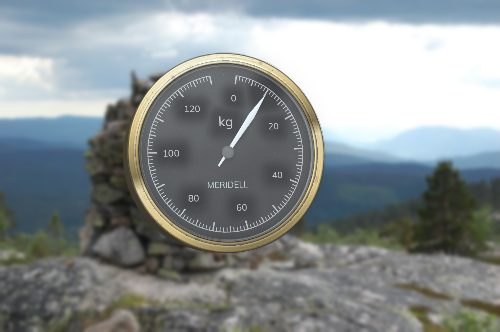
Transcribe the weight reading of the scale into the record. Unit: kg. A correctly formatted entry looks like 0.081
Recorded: 10
